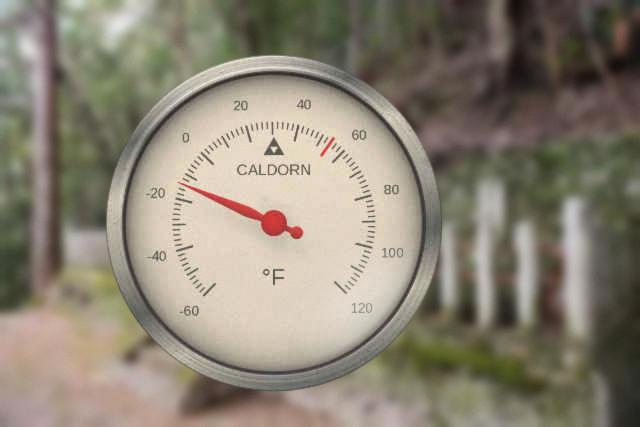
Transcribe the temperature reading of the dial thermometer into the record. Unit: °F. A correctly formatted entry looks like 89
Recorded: -14
